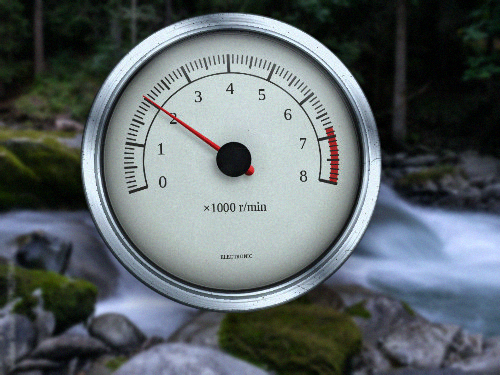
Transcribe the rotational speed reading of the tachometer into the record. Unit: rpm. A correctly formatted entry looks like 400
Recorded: 2000
